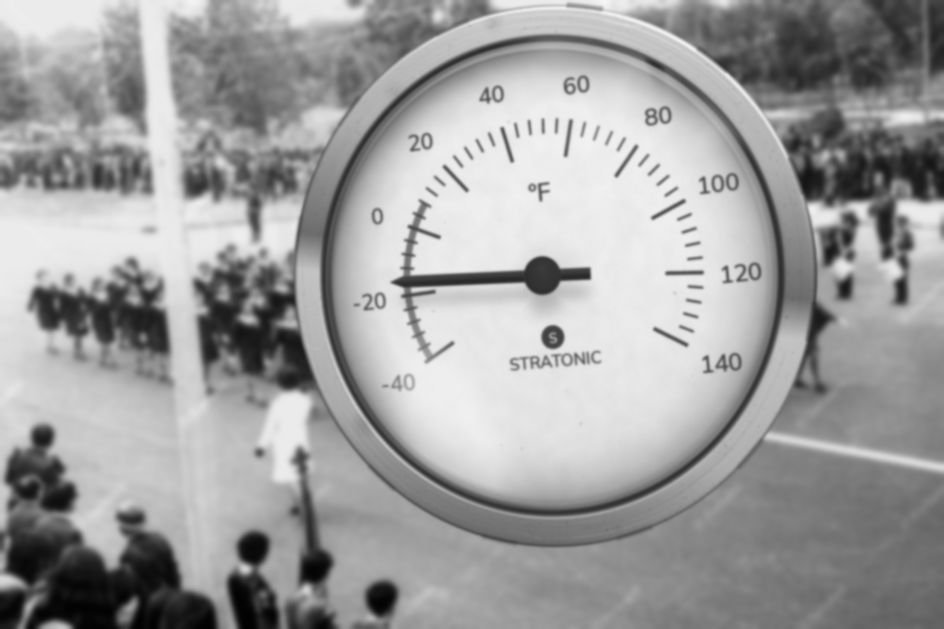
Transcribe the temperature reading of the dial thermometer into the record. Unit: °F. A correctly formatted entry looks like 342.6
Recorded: -16
